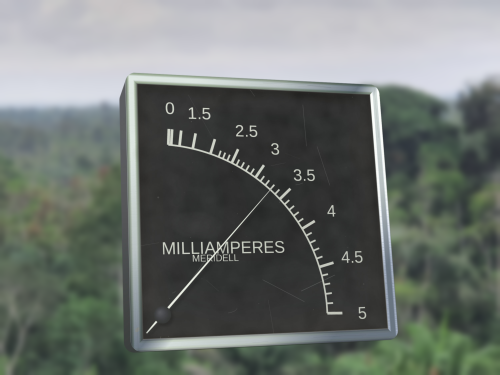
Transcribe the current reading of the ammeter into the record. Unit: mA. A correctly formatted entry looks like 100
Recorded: 3.3
